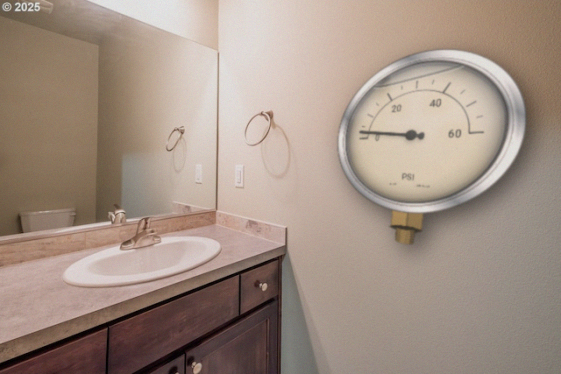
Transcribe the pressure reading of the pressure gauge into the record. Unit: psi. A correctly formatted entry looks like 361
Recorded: 2.5
